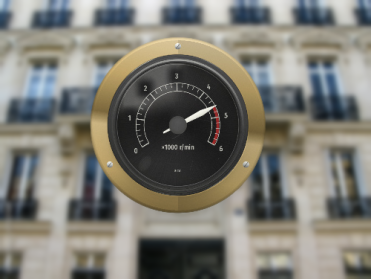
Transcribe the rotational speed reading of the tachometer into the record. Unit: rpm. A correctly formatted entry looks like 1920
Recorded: 4600
